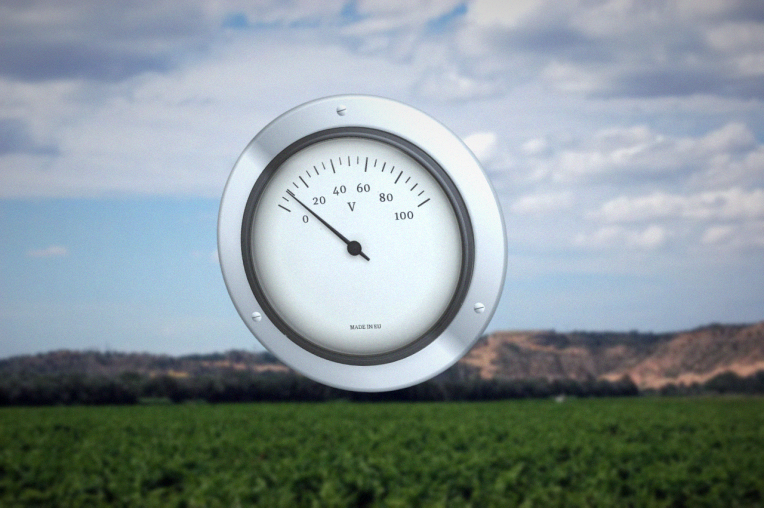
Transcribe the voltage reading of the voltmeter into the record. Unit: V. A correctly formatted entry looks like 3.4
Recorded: 10
